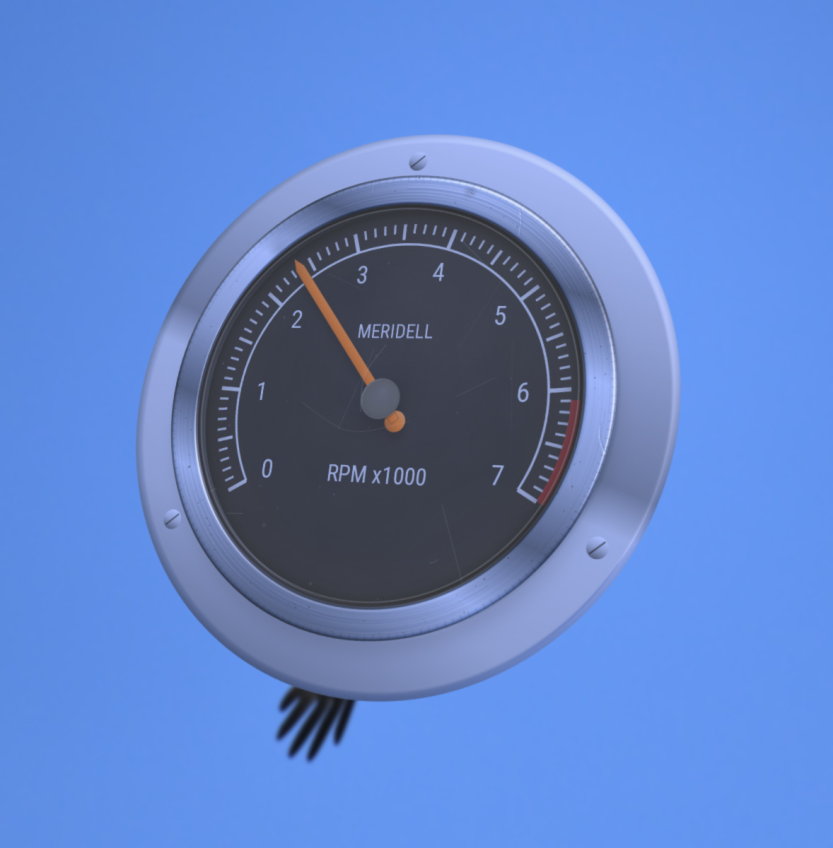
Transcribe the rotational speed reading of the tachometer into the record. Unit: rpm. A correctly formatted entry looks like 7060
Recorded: 2400
